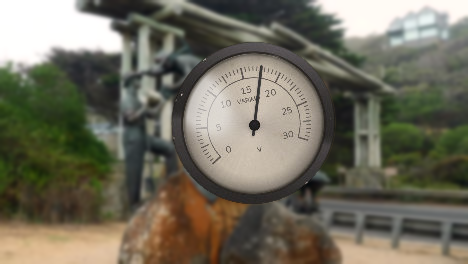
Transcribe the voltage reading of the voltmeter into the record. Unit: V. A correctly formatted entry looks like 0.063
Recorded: 17.5
